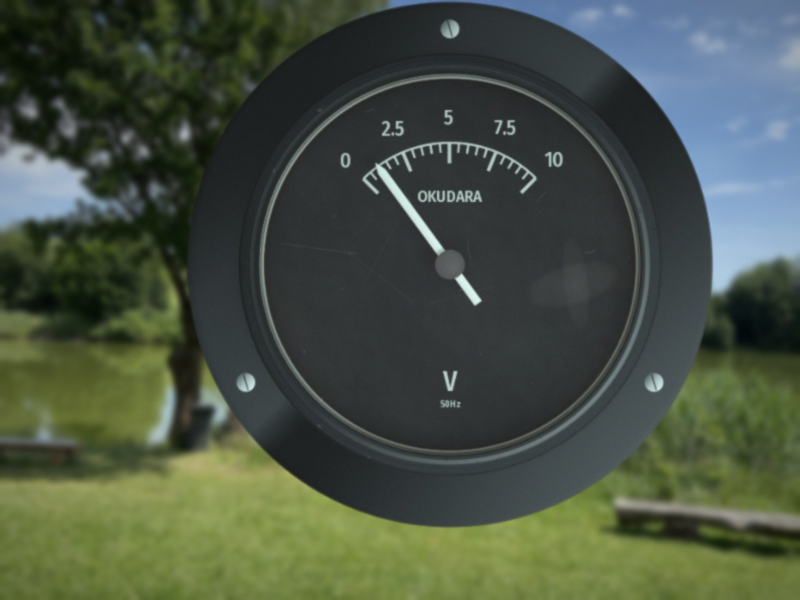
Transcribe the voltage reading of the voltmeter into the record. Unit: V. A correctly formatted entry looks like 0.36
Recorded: 1
